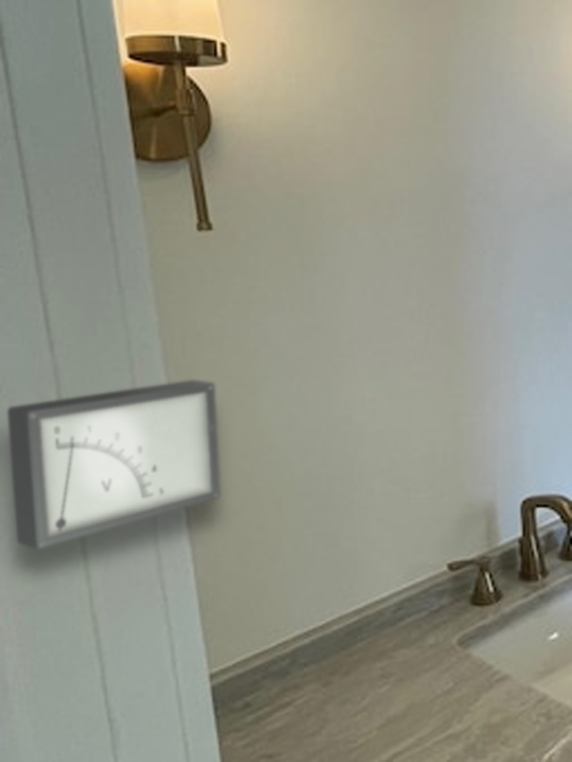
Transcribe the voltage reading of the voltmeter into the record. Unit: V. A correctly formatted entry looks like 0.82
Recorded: 0.5
